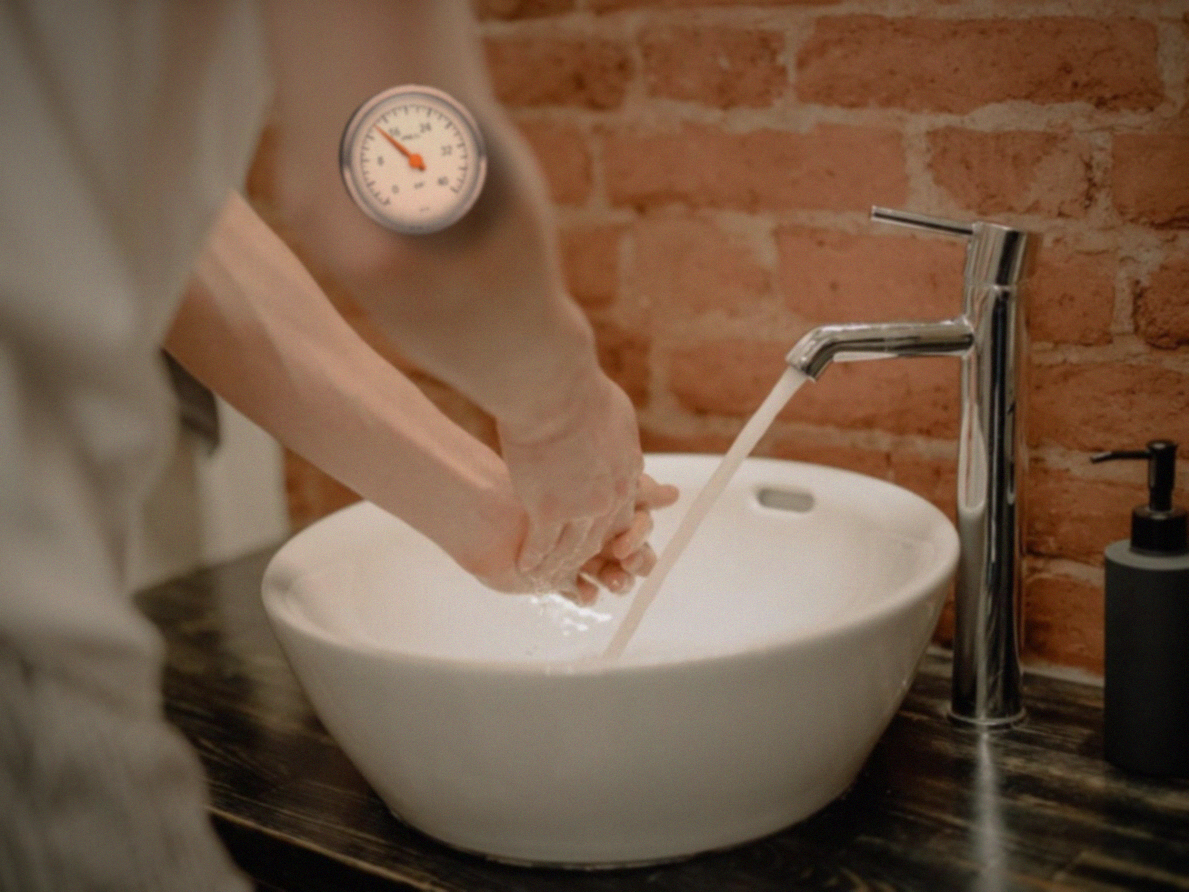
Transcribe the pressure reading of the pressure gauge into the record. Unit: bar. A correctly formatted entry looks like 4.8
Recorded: 14
